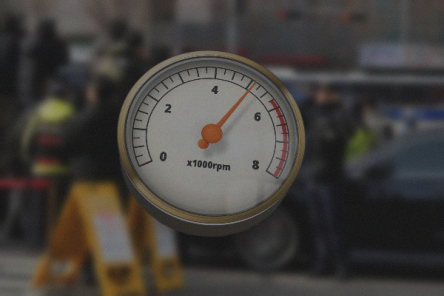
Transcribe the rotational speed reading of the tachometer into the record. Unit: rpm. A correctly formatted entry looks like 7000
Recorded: 5125
